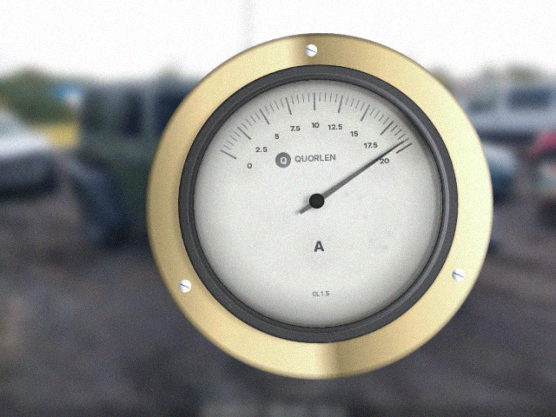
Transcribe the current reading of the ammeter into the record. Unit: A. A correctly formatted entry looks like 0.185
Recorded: 19.5
